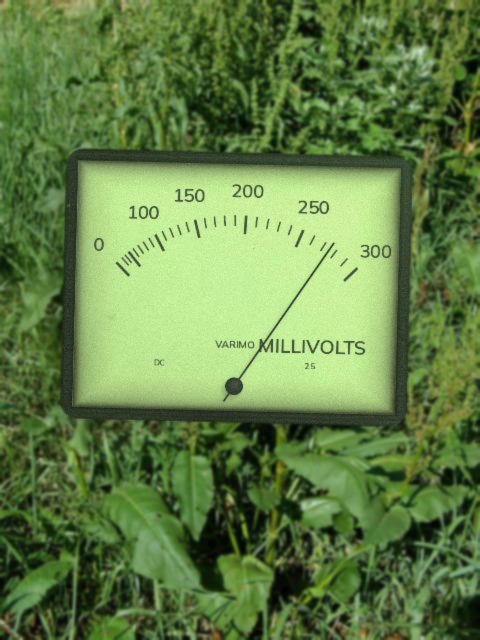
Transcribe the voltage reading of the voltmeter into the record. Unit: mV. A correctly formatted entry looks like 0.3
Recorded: 275
